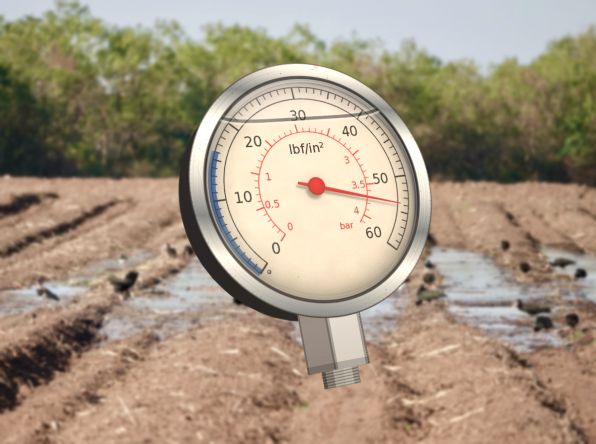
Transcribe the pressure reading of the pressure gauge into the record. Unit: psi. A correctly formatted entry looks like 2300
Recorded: 54
